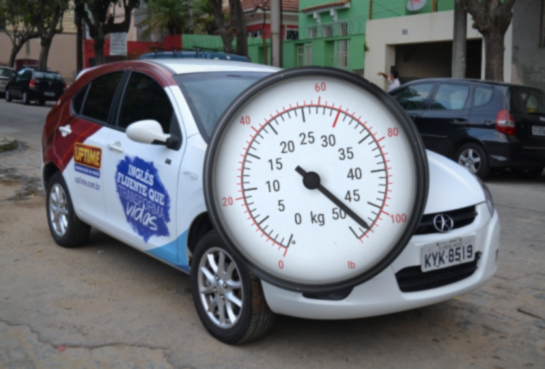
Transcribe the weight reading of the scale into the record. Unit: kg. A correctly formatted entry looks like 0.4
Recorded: 48
